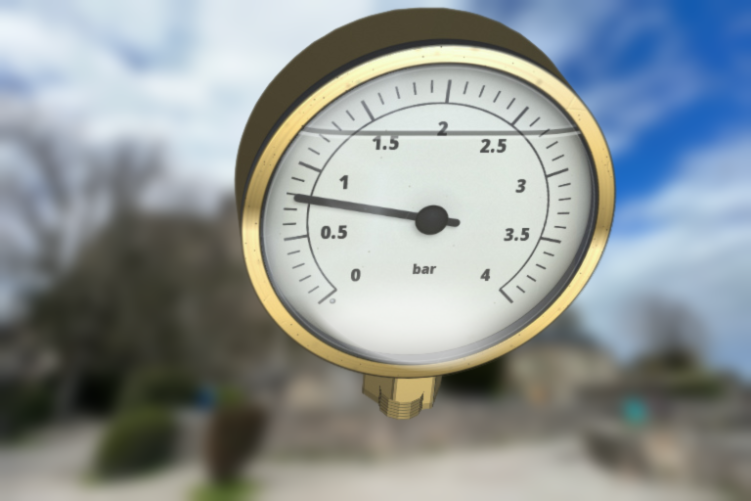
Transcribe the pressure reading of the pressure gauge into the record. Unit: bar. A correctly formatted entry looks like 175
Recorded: 0.8
